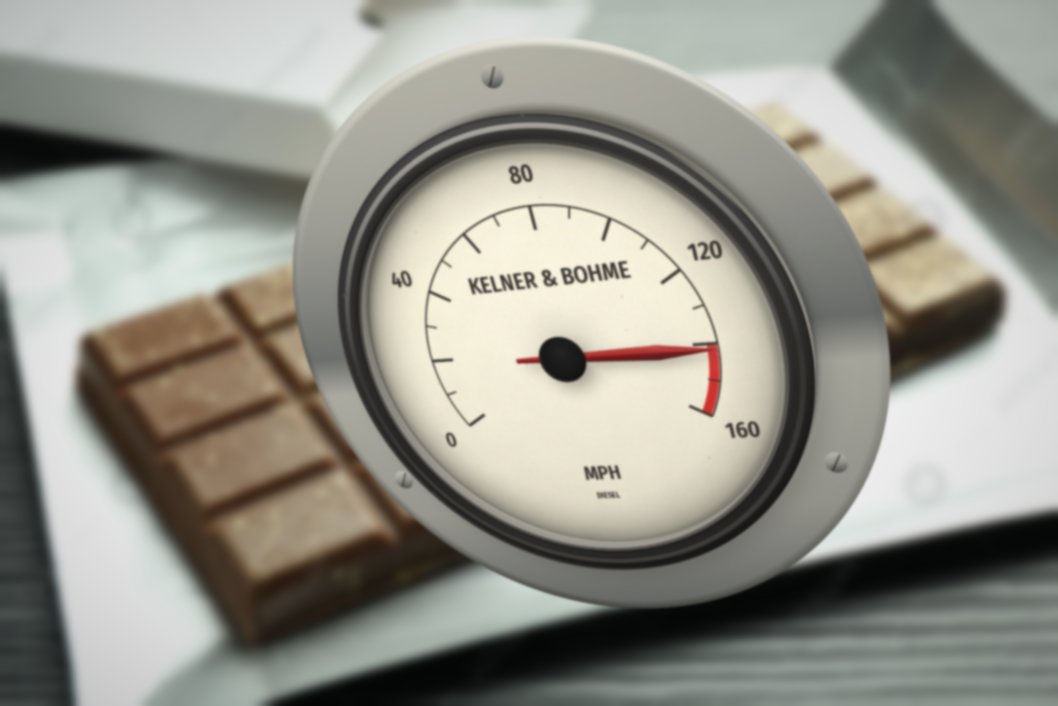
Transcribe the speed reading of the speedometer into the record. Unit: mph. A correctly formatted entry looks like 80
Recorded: 140
